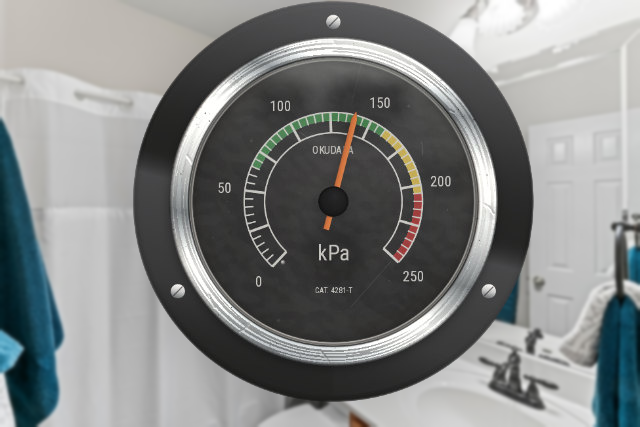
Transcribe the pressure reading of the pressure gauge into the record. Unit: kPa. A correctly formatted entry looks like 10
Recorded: 140
